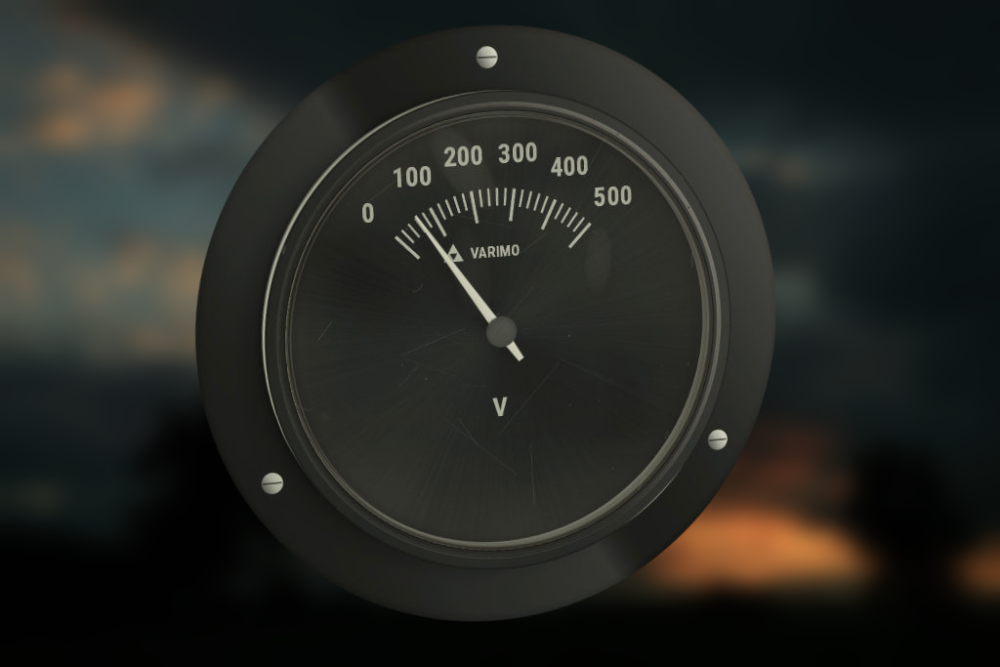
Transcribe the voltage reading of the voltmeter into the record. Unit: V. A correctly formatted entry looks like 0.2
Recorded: 60
